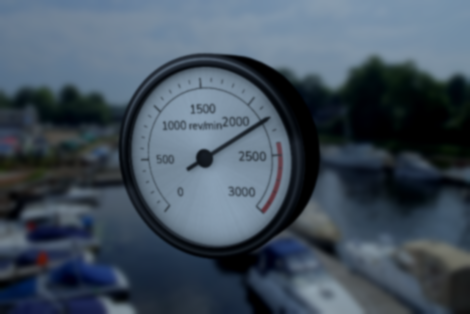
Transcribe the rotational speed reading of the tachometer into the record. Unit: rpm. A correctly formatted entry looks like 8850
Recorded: 2200
